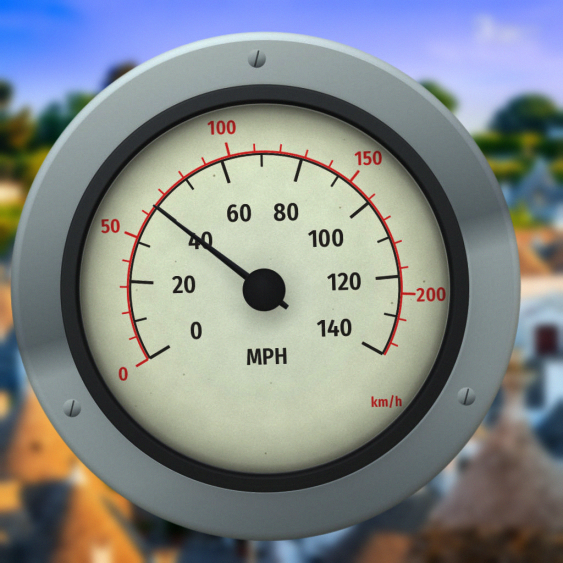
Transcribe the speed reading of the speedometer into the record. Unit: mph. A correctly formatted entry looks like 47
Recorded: 40
